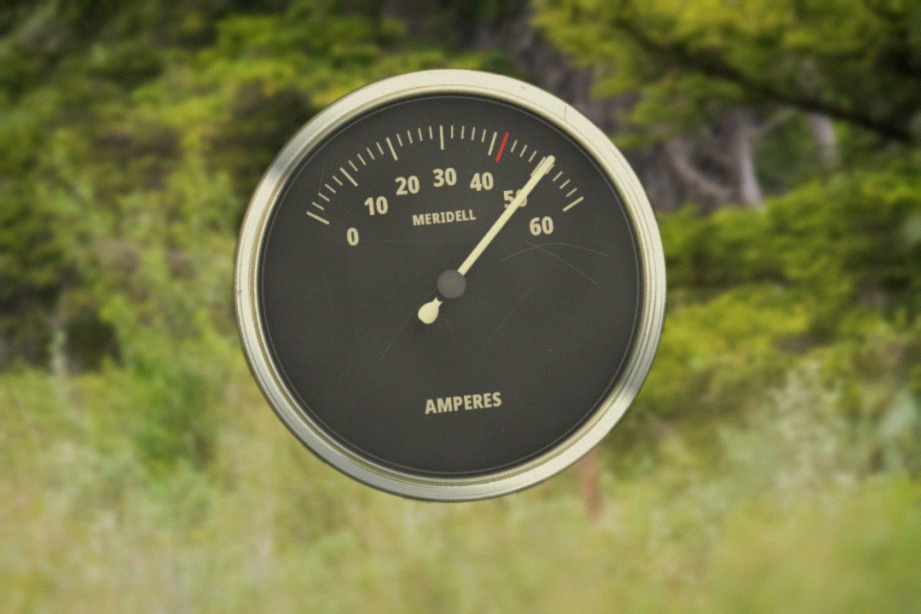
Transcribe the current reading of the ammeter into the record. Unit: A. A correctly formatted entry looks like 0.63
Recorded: 51
